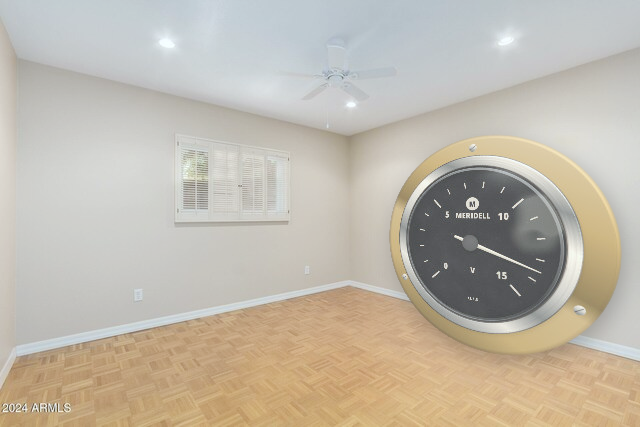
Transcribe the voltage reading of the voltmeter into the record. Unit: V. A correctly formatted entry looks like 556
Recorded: 13.5
